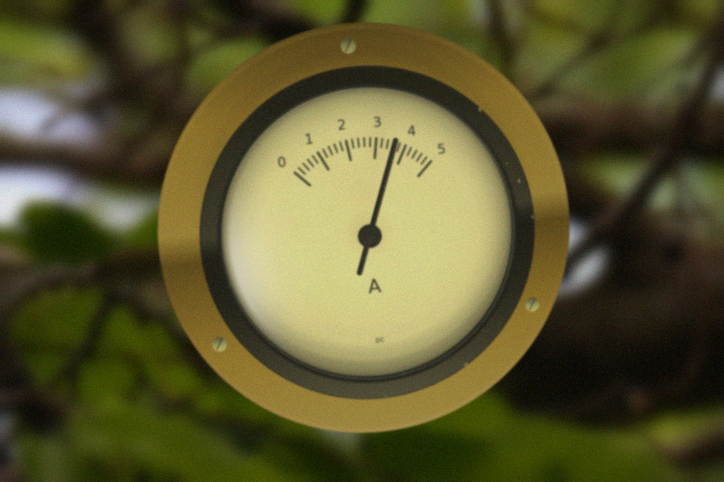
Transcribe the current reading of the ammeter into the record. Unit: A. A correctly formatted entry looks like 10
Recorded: 3.6
